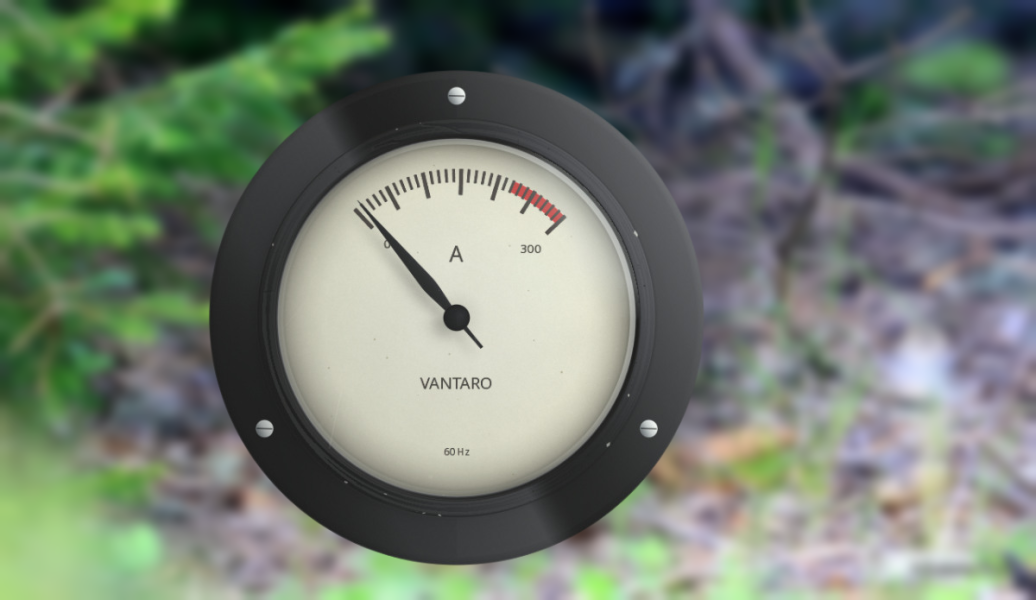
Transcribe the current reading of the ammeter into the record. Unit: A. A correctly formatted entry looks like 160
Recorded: 10
